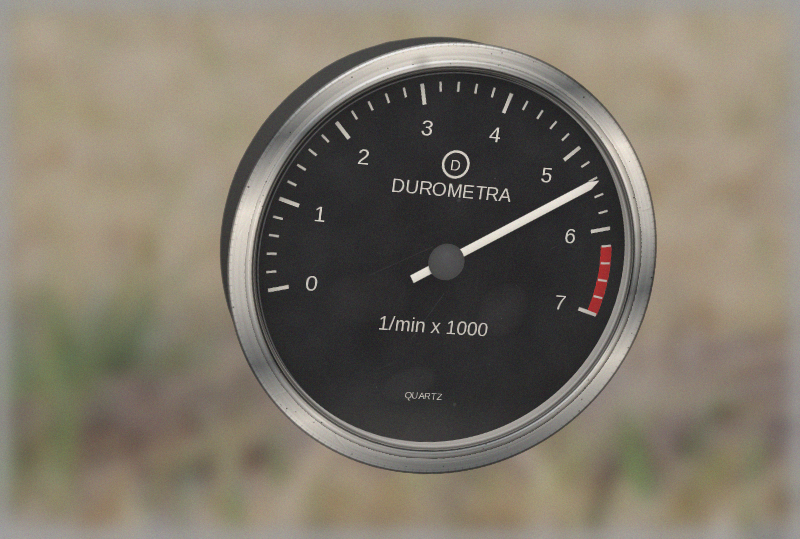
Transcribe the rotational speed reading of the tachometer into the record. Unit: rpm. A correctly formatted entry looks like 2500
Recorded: 5400
